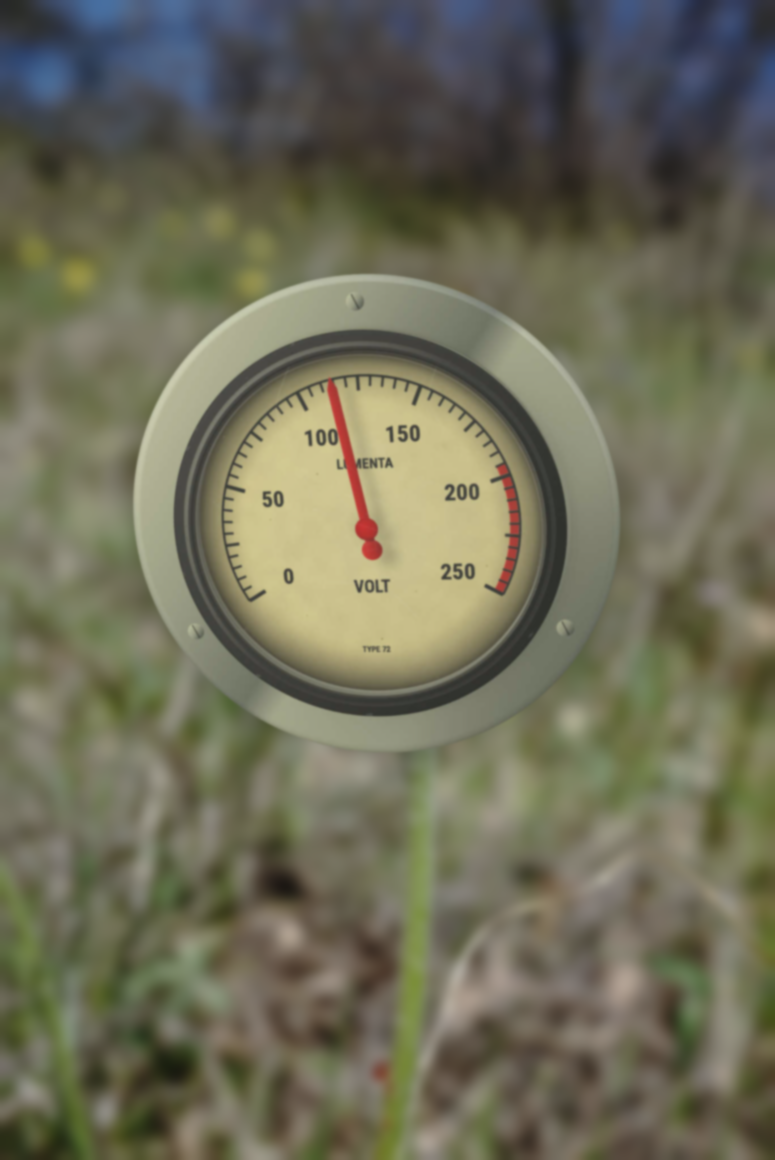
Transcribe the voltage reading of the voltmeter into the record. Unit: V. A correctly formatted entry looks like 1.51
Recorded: 115
